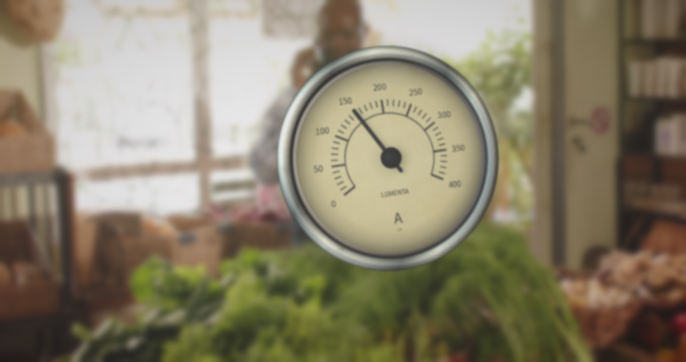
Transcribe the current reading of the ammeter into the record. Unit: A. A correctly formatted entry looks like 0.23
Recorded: 150
